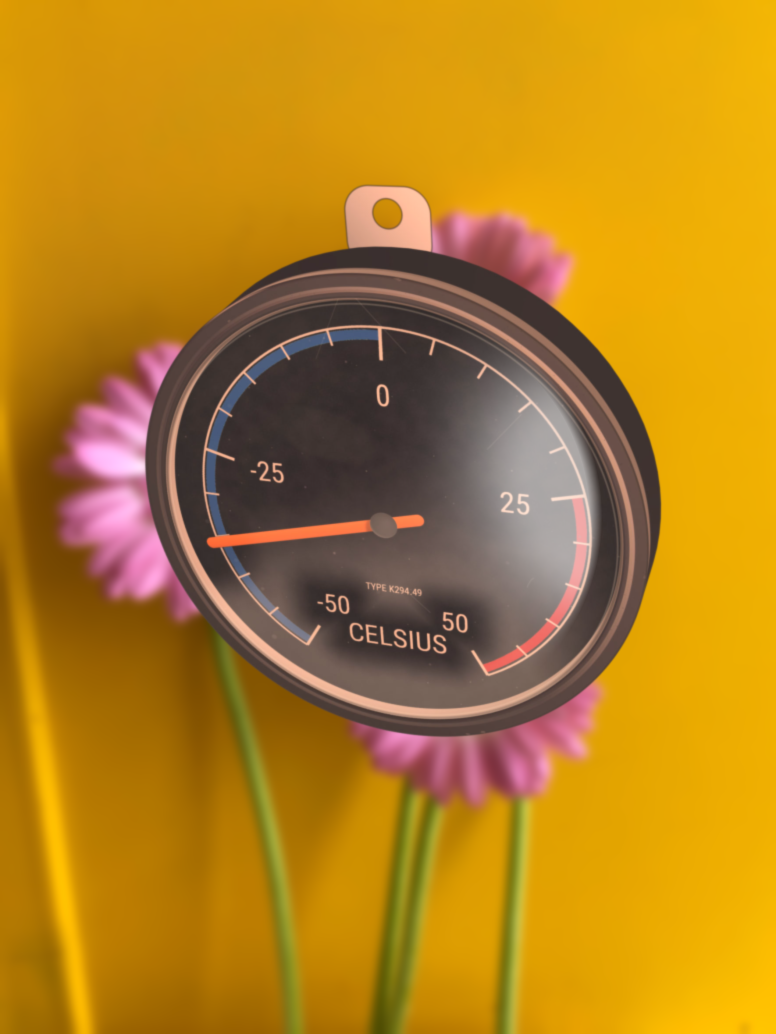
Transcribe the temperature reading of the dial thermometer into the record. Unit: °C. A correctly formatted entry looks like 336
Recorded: -35
